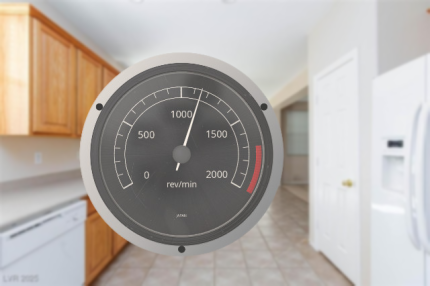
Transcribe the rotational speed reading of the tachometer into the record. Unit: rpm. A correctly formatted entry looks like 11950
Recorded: 1150
